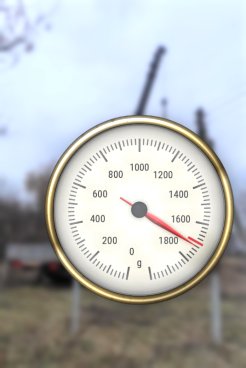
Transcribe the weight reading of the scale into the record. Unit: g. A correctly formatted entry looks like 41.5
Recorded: 1720
